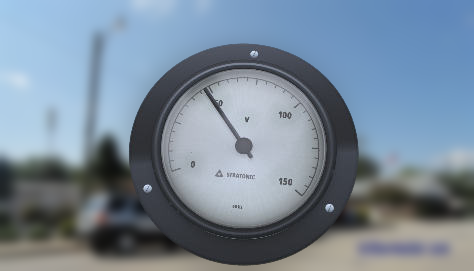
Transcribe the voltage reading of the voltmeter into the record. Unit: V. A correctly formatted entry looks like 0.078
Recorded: 47.5
